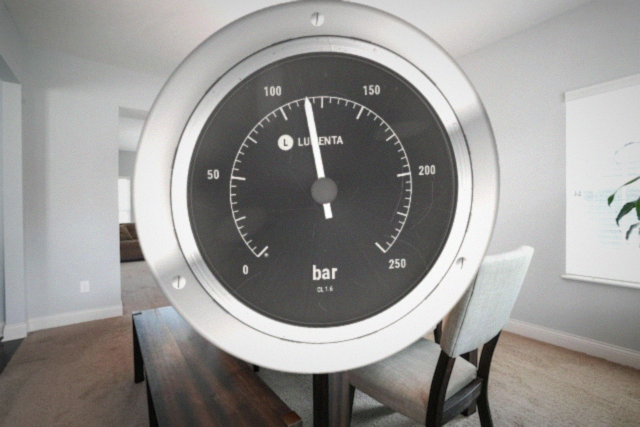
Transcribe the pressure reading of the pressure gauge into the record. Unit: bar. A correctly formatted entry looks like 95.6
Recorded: 115
